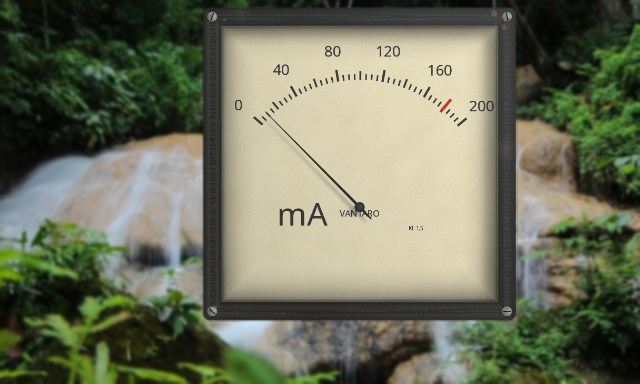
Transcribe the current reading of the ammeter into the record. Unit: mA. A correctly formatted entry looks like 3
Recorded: 10
